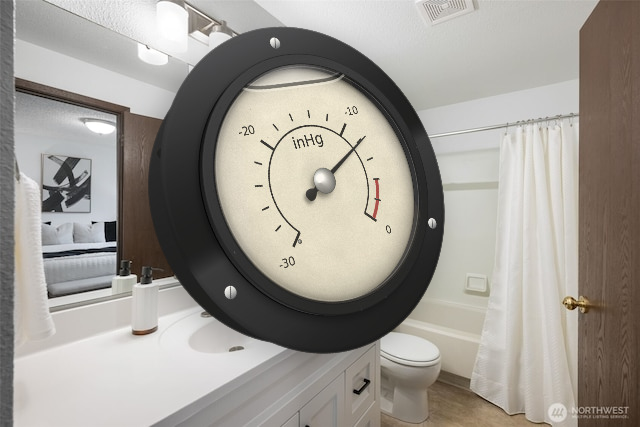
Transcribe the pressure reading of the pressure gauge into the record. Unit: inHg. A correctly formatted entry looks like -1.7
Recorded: -8
